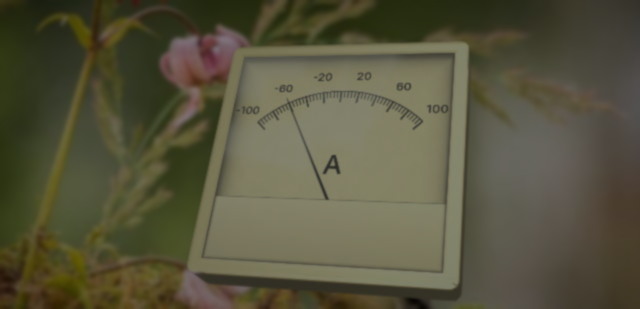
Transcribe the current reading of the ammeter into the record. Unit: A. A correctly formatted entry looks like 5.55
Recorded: -60
